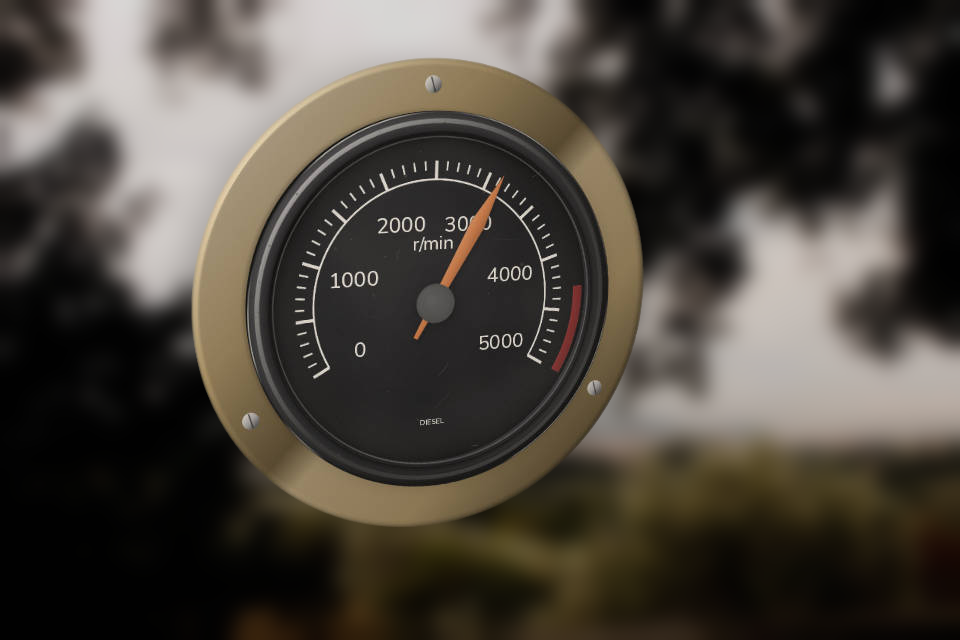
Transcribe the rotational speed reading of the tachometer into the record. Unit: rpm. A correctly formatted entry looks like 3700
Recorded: 3100
